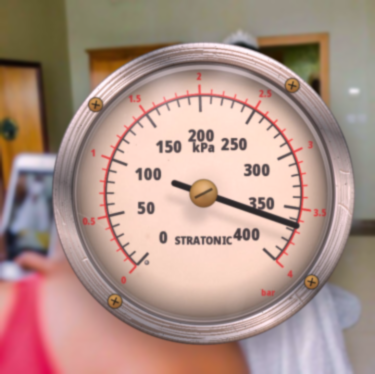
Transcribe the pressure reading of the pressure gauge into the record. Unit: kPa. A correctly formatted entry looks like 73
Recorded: 365
